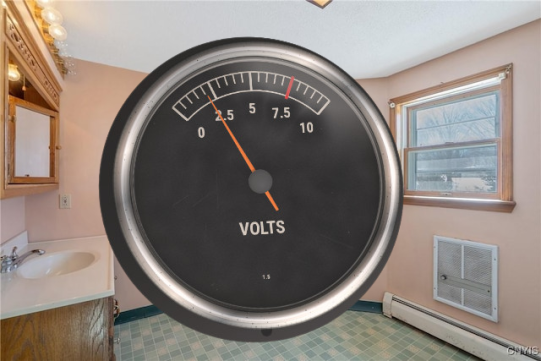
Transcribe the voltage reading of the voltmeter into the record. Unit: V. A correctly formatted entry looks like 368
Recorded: 2
